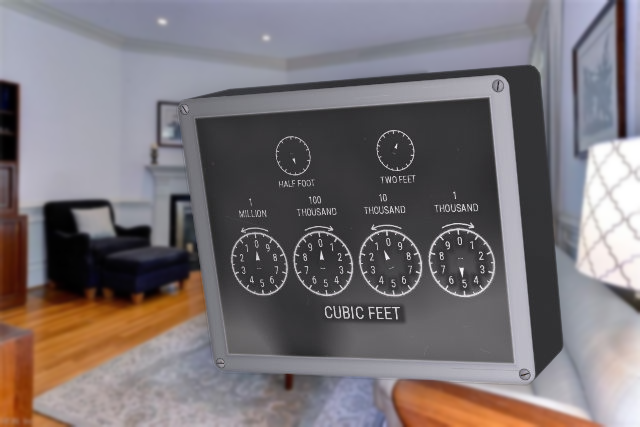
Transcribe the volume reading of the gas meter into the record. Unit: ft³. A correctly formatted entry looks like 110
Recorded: 500
